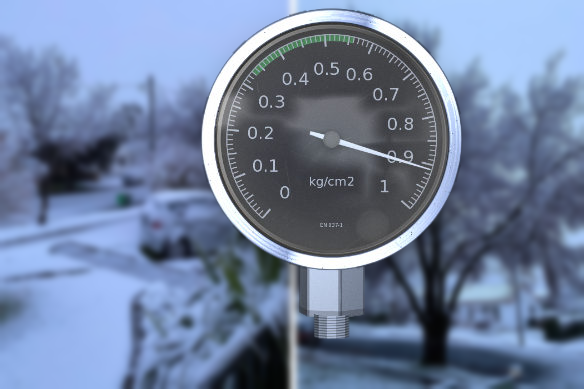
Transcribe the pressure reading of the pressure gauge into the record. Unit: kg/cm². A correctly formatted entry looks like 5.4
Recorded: 0.91
